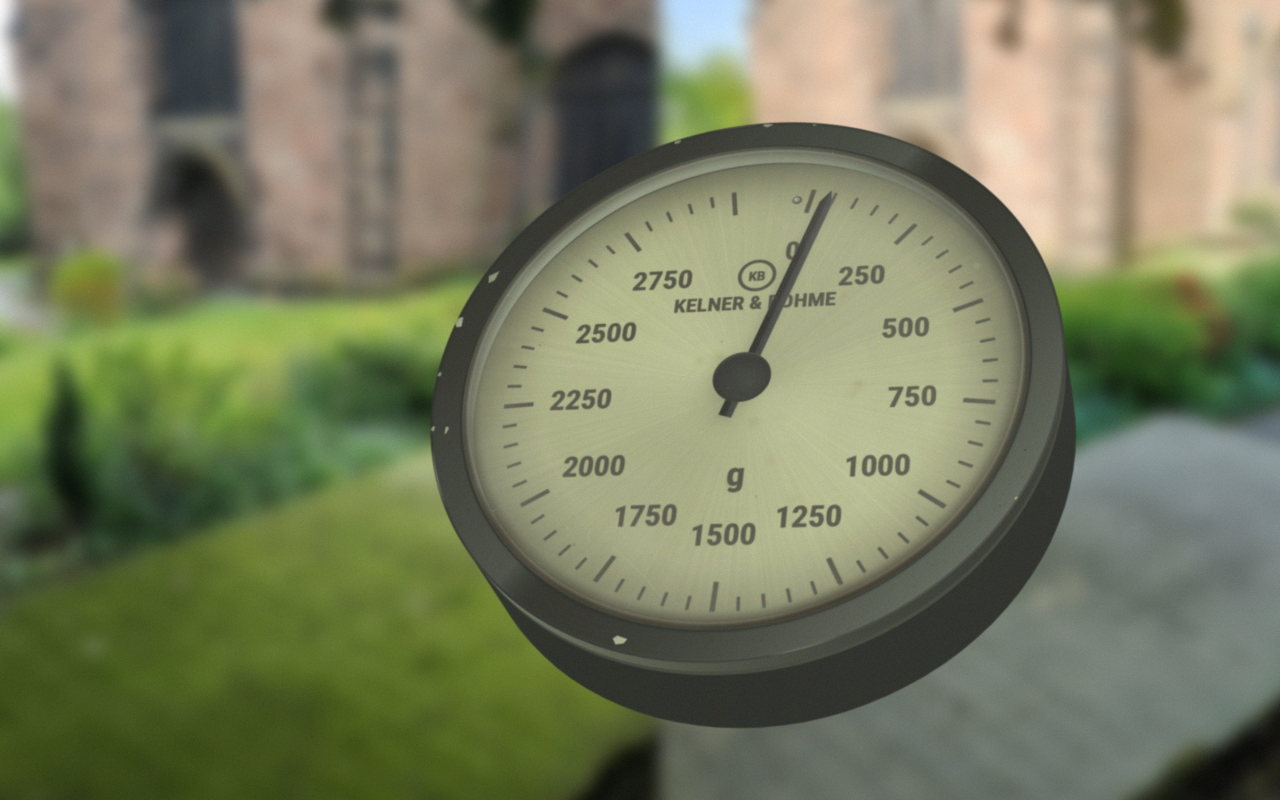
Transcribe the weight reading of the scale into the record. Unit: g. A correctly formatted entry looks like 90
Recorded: 50
